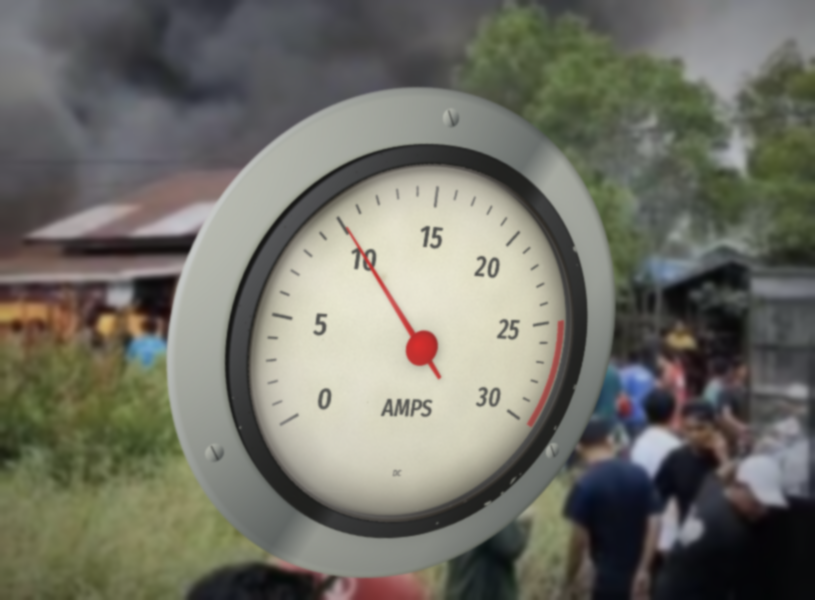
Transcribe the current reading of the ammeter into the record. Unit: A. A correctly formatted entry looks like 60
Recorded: 10
